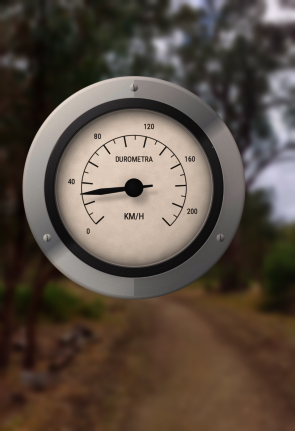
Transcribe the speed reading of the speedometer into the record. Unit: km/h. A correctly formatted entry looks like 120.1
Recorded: 30
